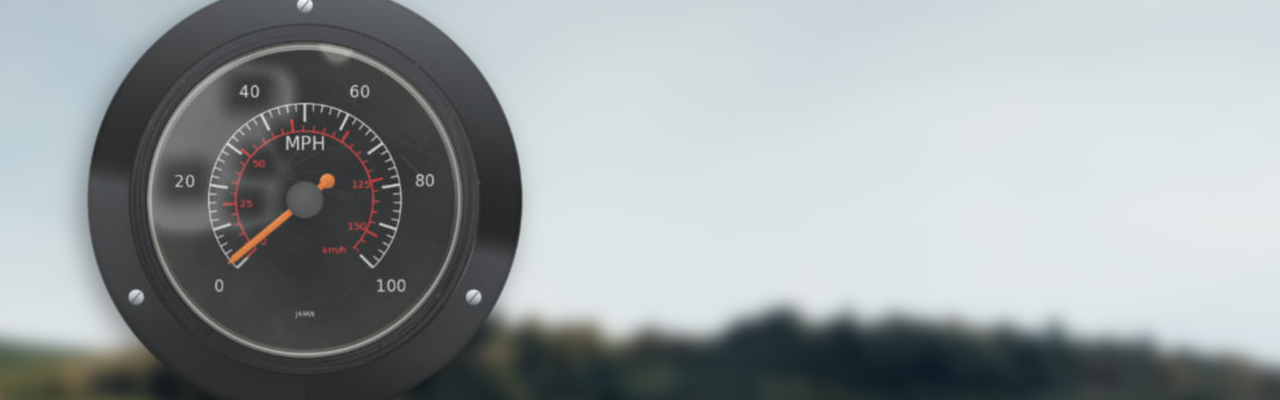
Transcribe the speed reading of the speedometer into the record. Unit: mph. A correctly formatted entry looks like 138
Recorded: 2
